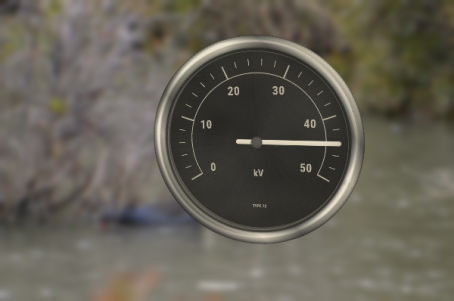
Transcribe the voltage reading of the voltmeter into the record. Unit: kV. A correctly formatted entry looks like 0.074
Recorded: 44
